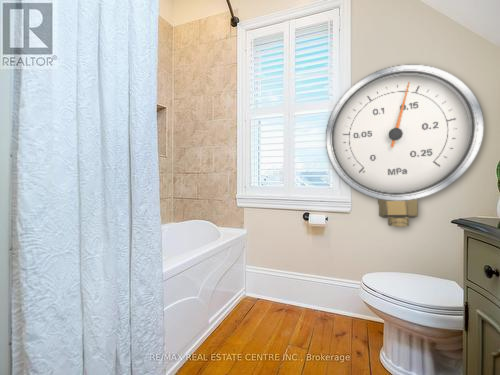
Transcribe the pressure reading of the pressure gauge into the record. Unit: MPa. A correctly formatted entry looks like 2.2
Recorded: 0.14
